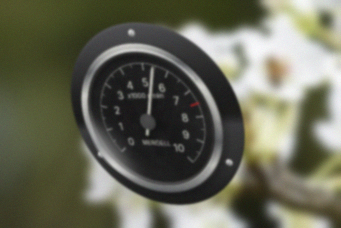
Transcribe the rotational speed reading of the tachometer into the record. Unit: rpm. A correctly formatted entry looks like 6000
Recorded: 5500
